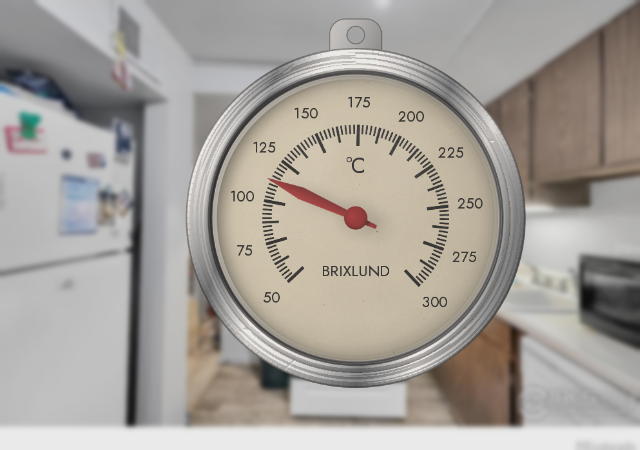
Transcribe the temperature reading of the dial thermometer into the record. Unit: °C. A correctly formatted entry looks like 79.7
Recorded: 112.5
